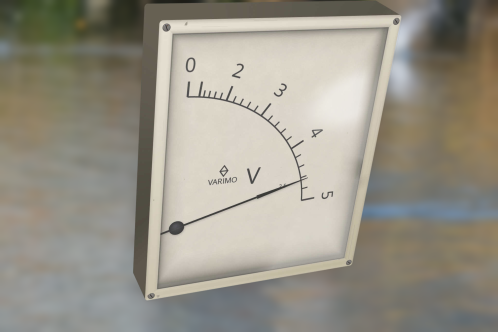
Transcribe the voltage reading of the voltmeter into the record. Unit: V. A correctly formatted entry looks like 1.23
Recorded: 4.6
